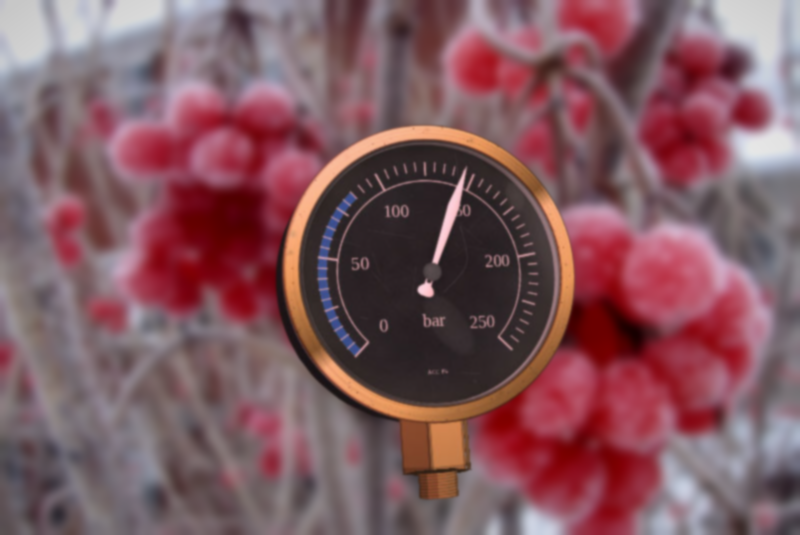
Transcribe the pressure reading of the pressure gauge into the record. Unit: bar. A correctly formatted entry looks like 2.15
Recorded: 145
